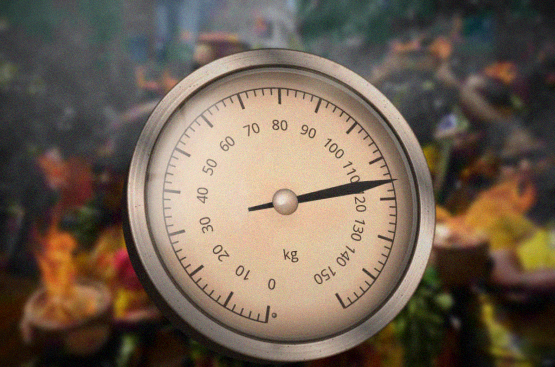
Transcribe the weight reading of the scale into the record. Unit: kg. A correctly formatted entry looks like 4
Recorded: 116
